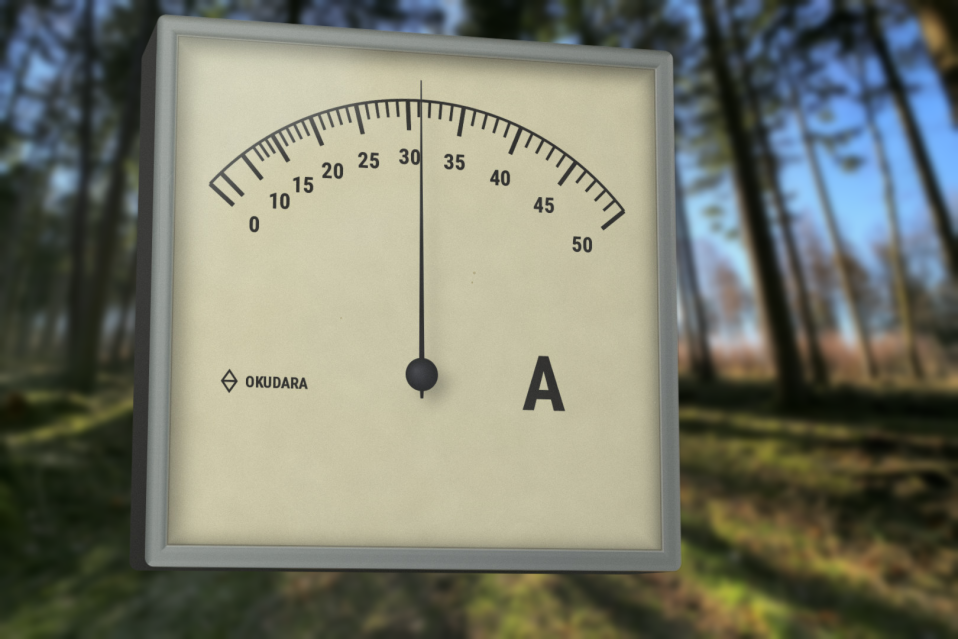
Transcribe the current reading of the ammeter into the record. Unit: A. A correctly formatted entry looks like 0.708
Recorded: 31
